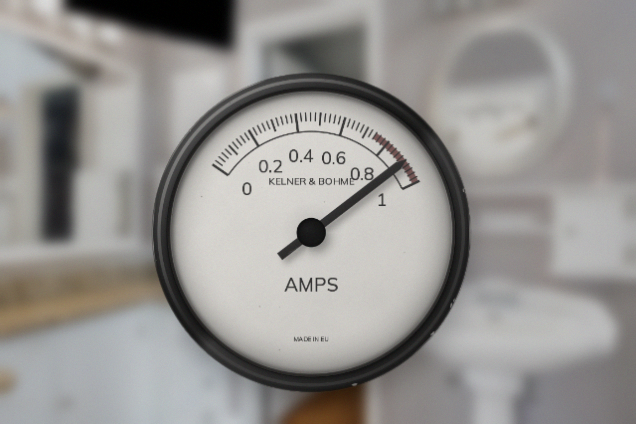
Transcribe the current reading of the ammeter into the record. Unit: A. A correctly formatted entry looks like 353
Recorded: 0.9
